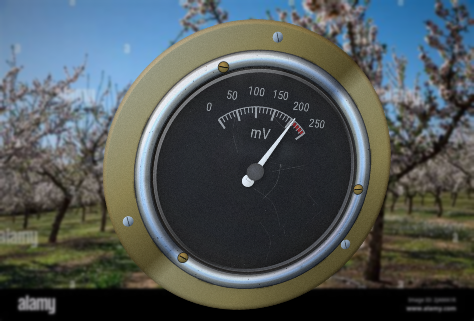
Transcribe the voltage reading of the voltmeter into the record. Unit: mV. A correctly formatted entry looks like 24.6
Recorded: 200
